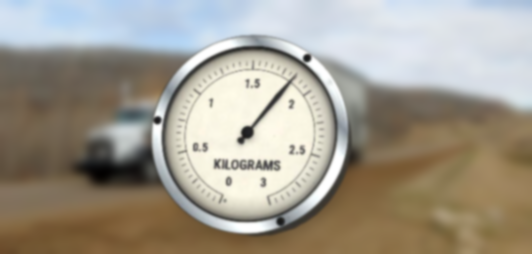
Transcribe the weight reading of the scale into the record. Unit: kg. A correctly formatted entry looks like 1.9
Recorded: 1.85
